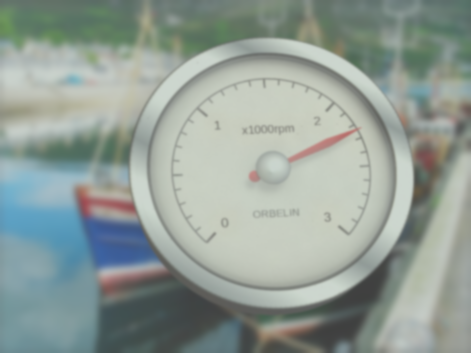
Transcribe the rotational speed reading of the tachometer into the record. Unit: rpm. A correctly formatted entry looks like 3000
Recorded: 2250
